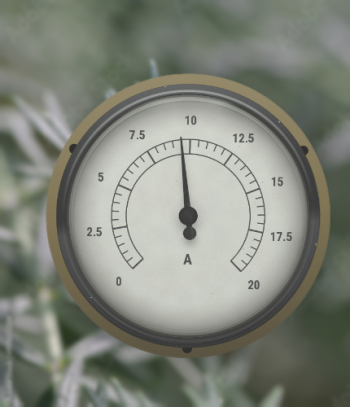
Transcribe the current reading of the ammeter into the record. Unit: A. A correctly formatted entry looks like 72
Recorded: 9.5
